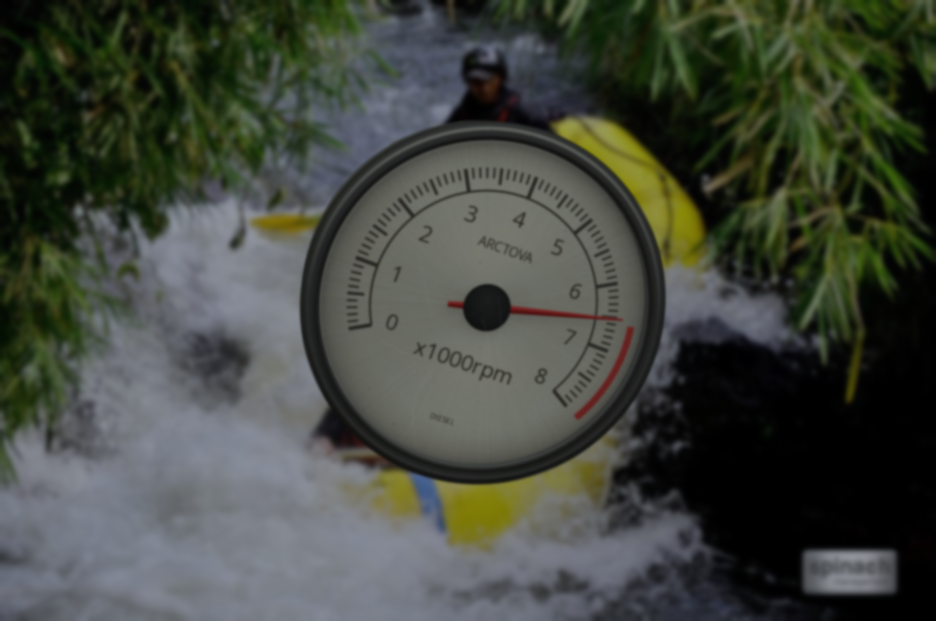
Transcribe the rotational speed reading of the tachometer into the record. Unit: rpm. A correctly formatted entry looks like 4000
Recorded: 6500
